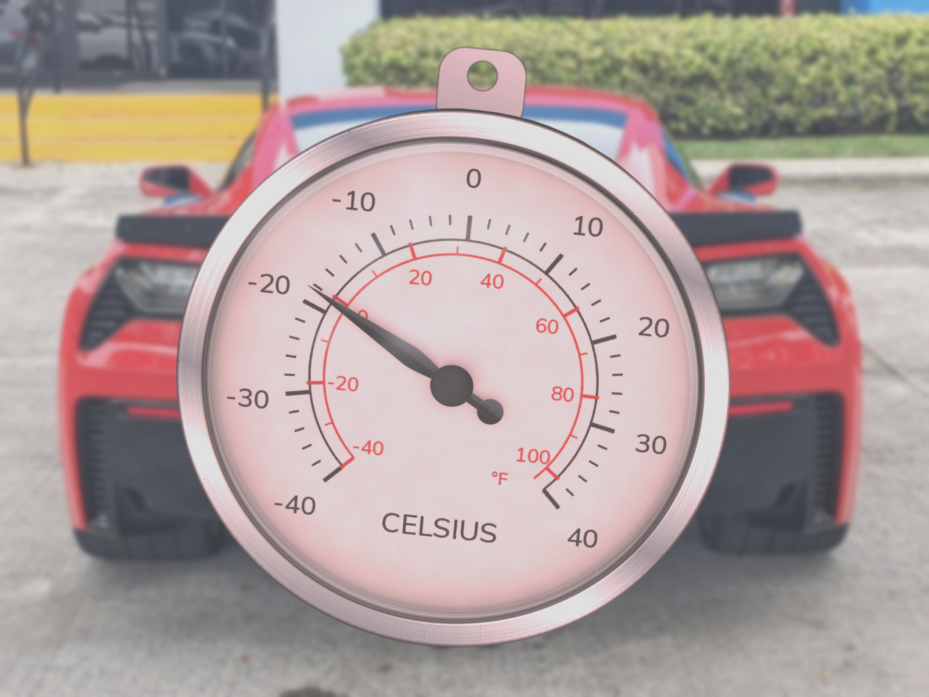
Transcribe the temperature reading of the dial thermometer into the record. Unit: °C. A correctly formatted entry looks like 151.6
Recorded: -18
